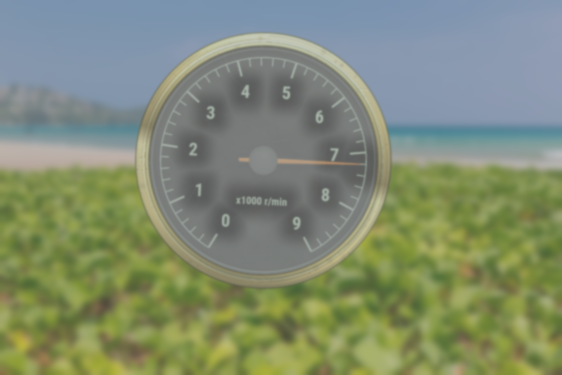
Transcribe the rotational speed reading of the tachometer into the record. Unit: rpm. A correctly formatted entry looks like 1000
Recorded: 7200
